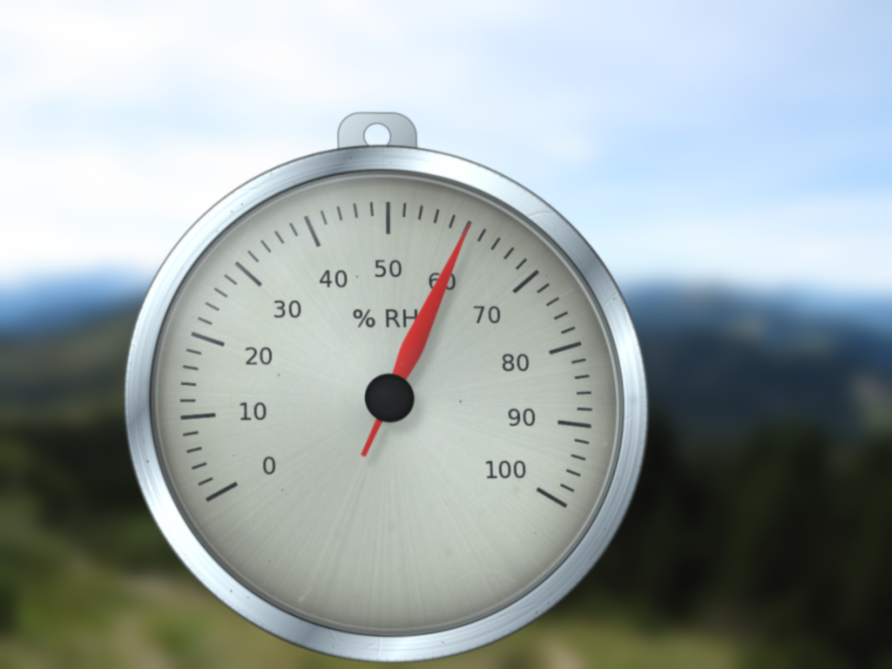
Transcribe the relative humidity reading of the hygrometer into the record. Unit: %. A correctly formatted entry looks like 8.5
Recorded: 60
